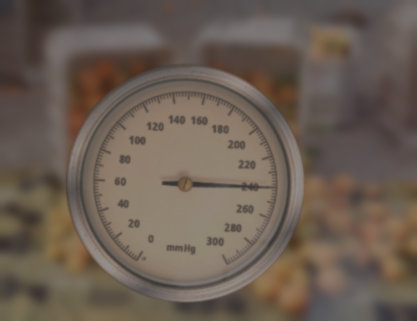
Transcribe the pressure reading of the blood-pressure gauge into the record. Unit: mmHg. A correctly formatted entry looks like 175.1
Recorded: 240
